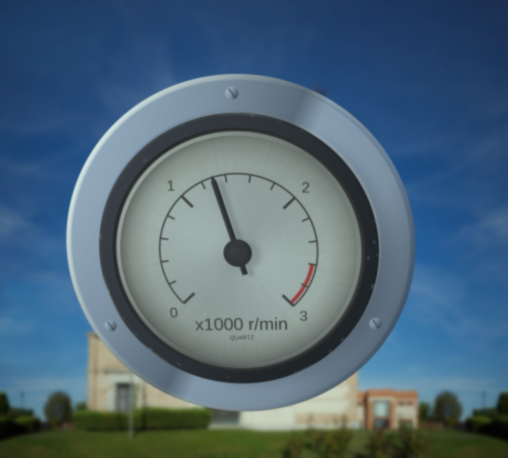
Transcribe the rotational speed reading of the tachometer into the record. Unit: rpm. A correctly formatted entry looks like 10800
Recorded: 1300
